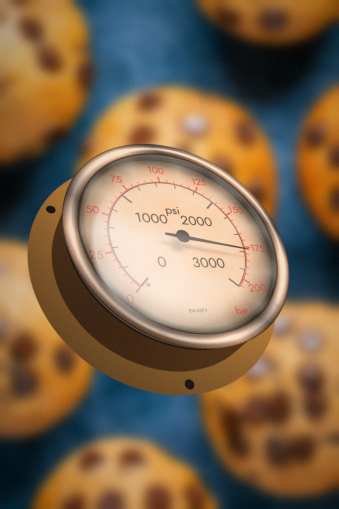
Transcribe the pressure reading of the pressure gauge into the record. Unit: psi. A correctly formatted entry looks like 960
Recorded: 2600
